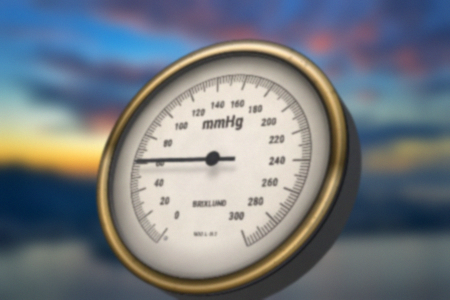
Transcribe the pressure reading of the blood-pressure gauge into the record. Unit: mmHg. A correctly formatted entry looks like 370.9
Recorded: 60
